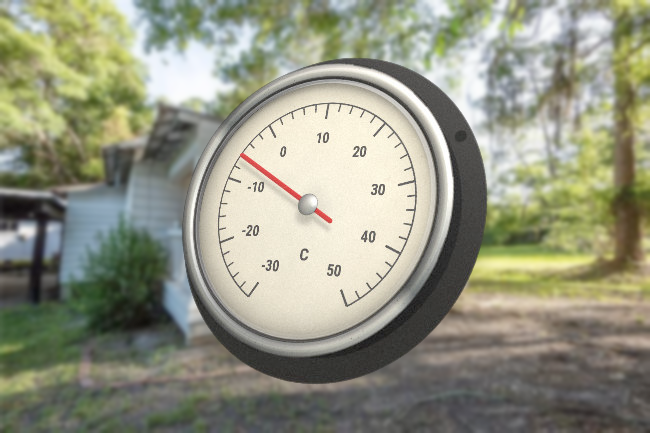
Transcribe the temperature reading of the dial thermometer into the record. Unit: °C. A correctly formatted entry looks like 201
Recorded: -6
